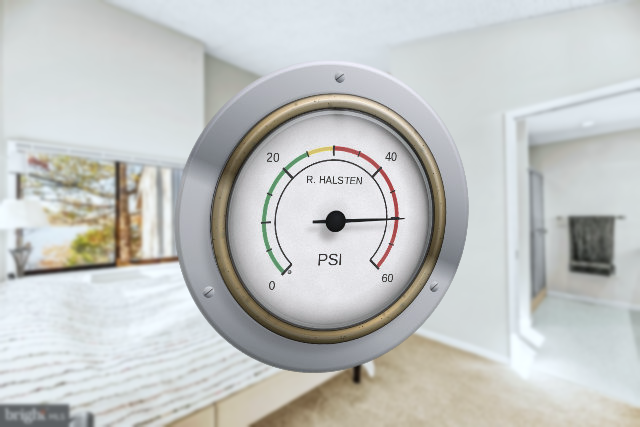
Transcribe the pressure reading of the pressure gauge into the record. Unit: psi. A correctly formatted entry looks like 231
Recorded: 50
